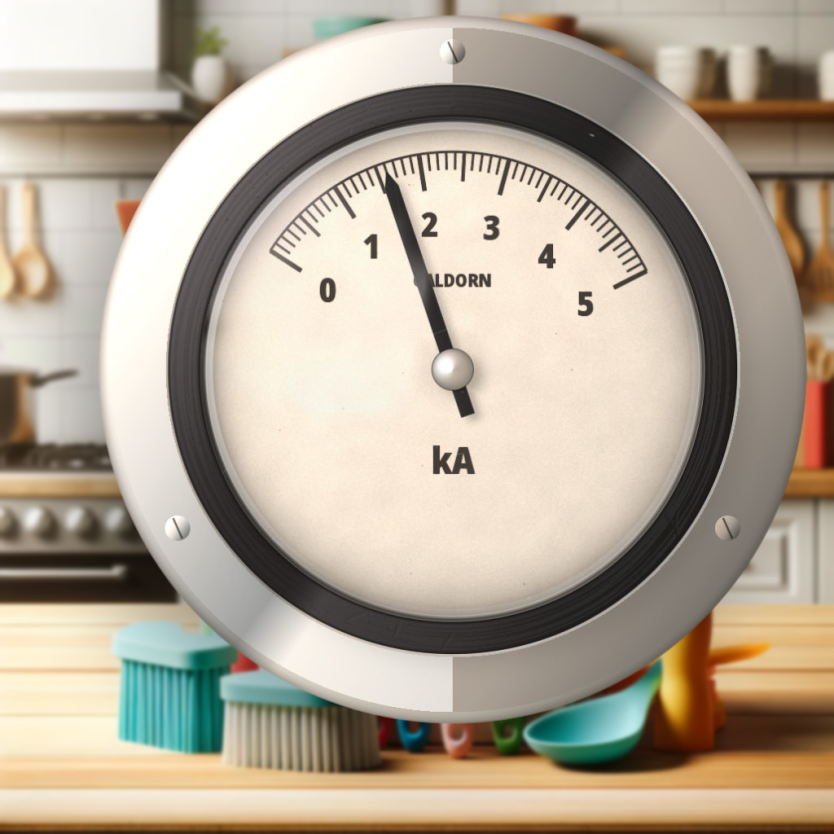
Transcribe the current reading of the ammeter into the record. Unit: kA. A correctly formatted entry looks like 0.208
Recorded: 1.6
